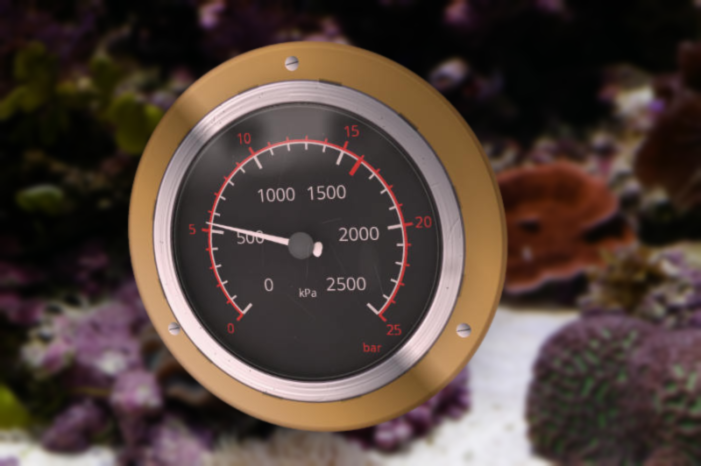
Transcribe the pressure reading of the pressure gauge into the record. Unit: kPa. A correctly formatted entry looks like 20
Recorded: 550
